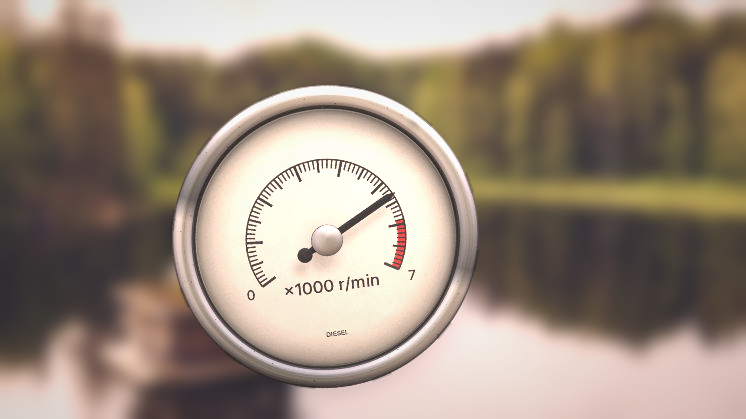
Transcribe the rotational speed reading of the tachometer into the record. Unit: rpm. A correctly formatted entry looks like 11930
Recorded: 5300
